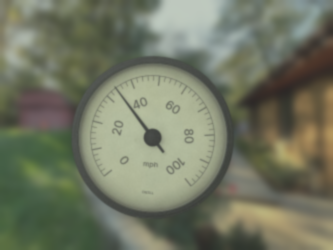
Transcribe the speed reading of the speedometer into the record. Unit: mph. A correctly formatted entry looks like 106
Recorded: 34
